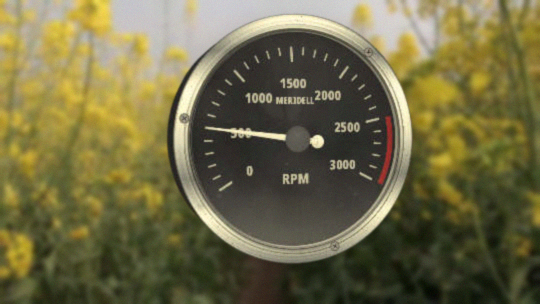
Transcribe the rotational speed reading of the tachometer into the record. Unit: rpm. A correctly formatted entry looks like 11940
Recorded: 500
